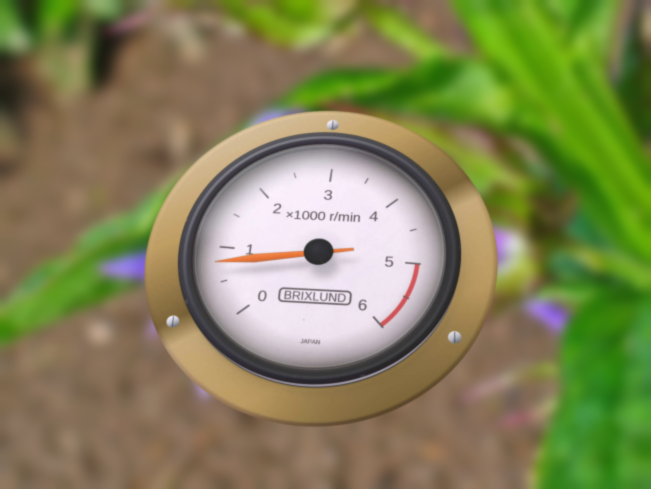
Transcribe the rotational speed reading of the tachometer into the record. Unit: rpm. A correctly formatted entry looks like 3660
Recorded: 750
